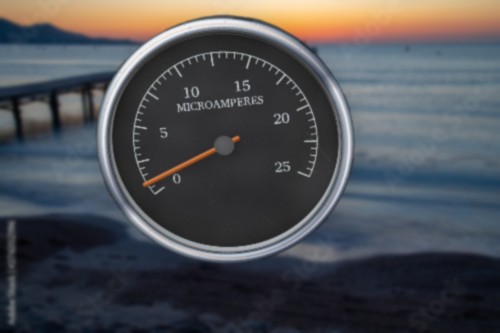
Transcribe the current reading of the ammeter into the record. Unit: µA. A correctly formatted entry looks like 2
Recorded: 1
